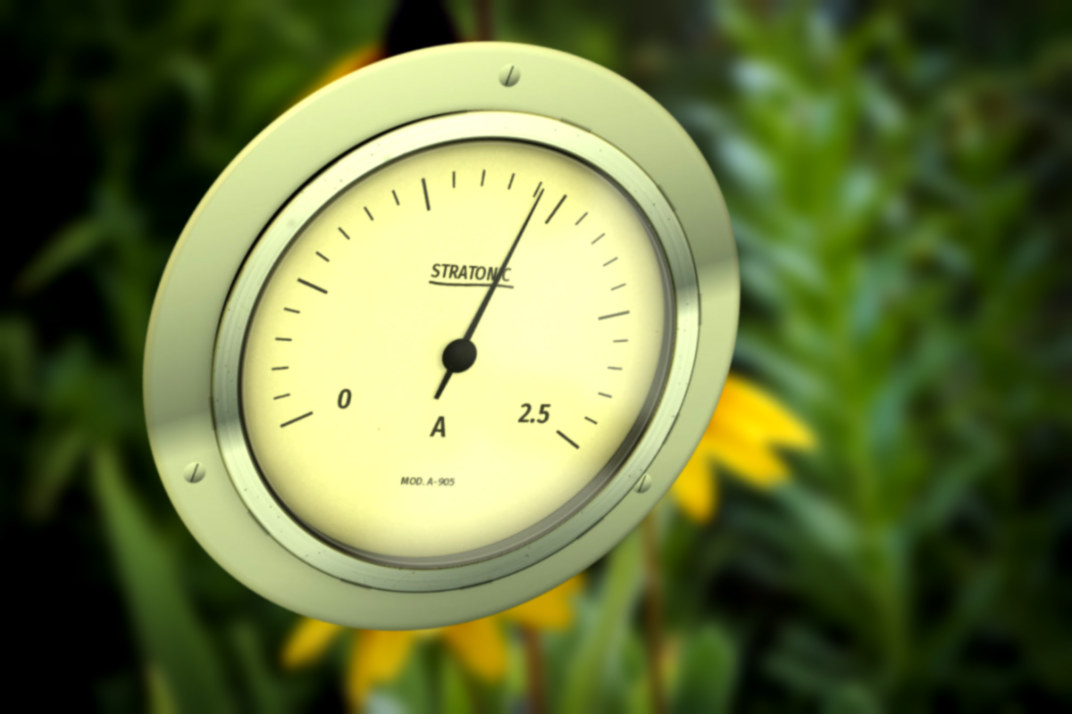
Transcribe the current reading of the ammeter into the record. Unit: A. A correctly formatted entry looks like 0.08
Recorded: 1.4
